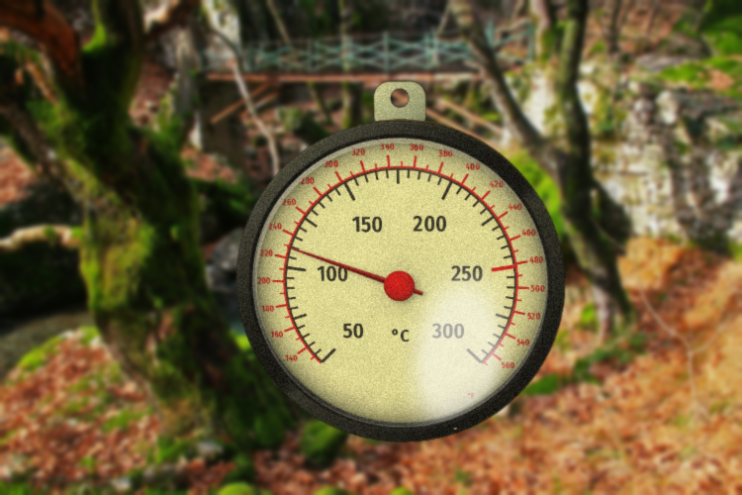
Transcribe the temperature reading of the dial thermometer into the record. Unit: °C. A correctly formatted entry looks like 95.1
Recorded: 110
